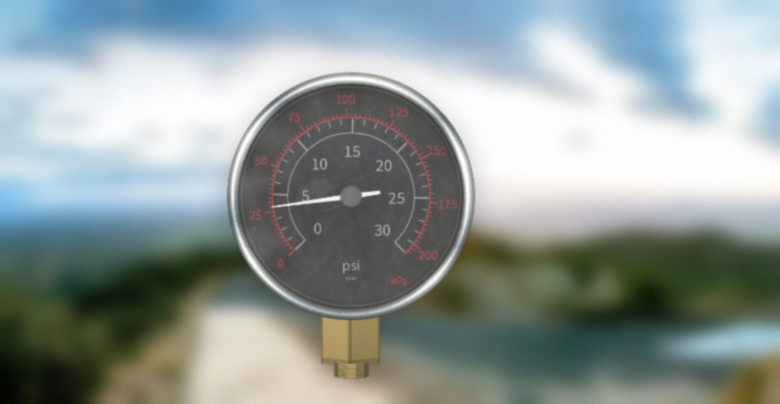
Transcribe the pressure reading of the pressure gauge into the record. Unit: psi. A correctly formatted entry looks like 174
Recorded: 4
